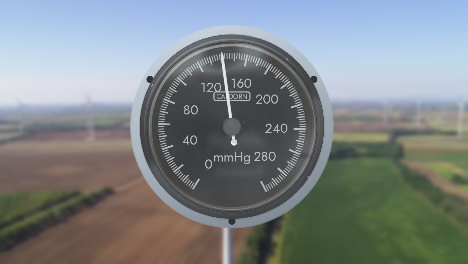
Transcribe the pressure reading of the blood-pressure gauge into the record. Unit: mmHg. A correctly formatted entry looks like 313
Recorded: 140
